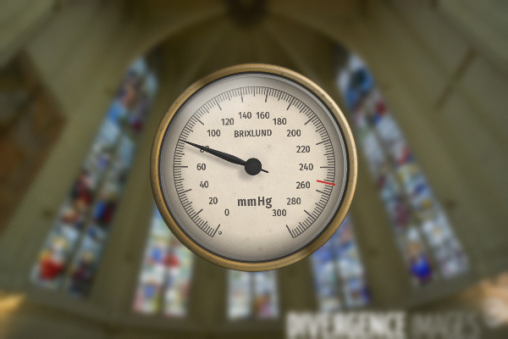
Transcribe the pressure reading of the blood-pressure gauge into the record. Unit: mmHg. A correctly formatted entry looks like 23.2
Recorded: 80
